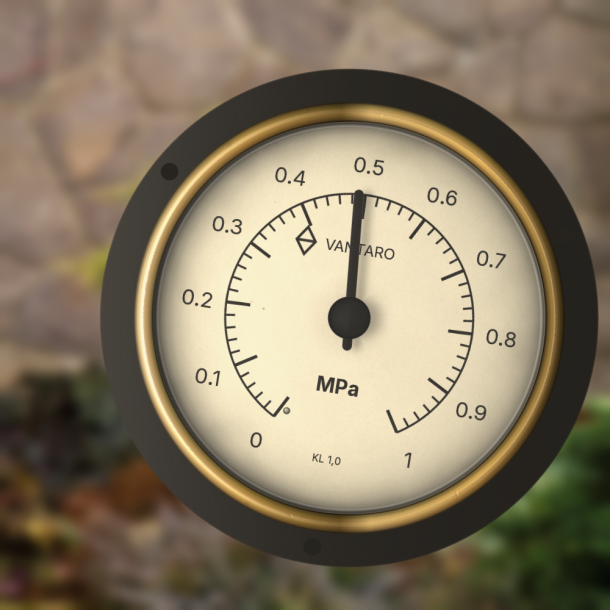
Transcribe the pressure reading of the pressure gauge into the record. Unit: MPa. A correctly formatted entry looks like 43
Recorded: 0.49
